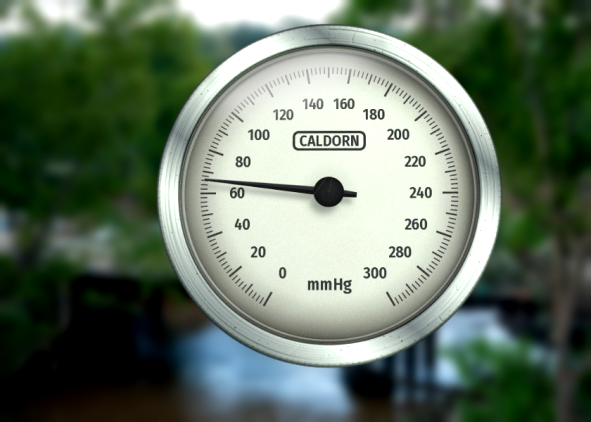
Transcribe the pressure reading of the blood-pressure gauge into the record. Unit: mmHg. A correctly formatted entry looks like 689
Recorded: 66
